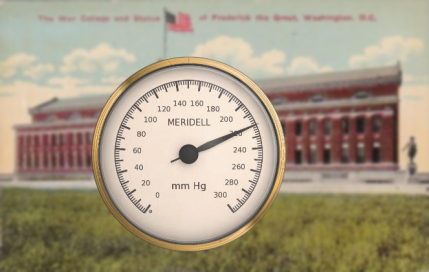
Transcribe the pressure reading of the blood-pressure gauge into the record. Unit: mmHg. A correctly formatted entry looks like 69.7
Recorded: 220
